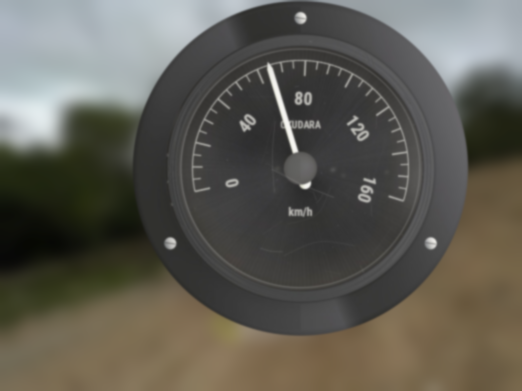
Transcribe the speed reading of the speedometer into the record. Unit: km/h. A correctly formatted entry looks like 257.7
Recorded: 65
